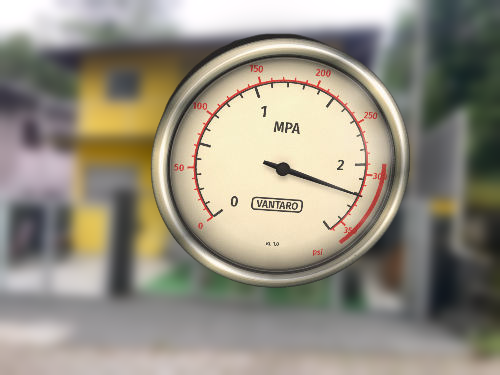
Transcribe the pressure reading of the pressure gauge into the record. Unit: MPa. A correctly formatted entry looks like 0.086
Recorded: 2.2
